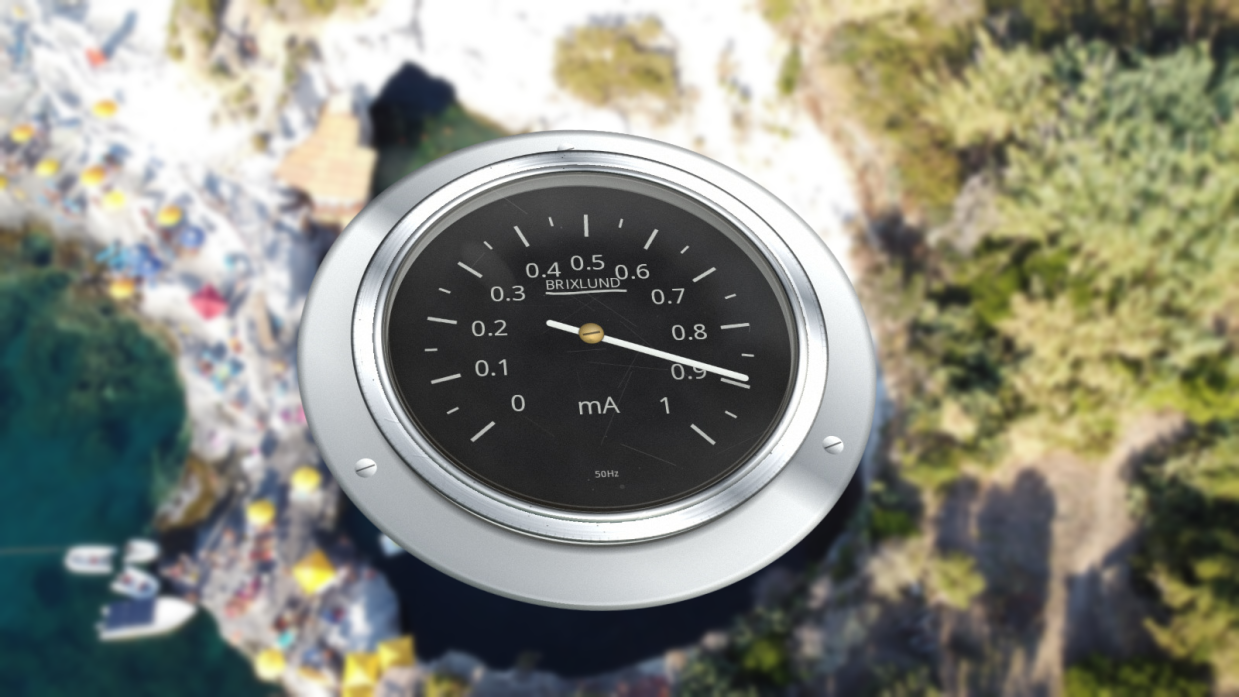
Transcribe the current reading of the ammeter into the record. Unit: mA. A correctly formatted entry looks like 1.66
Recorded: 0.9
